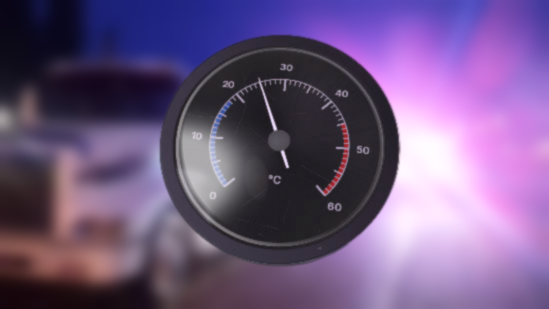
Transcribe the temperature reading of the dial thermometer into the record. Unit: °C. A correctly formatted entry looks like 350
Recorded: 25
